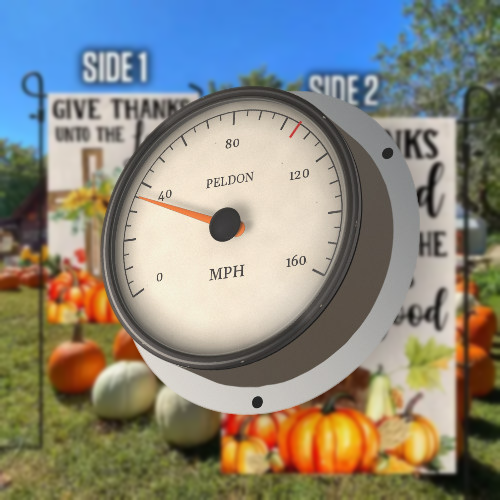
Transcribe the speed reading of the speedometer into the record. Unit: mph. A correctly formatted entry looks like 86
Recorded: 35
